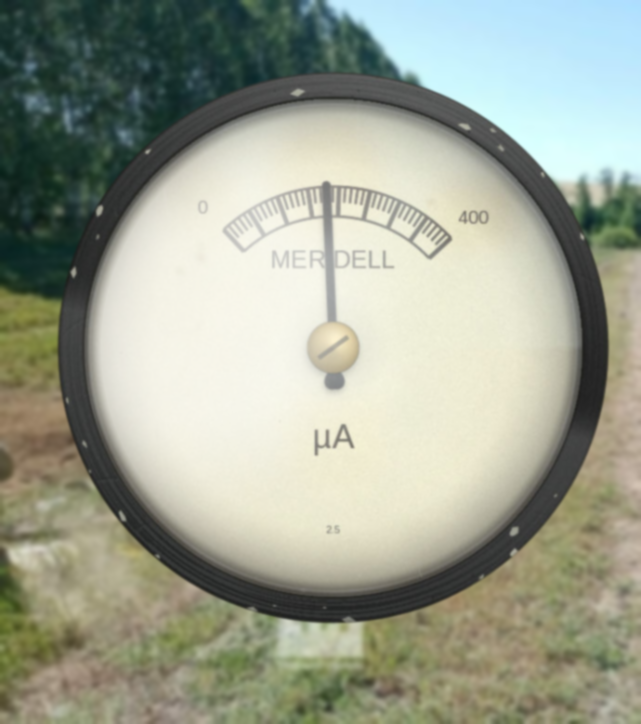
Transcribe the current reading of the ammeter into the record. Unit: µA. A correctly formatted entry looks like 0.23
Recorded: 180
